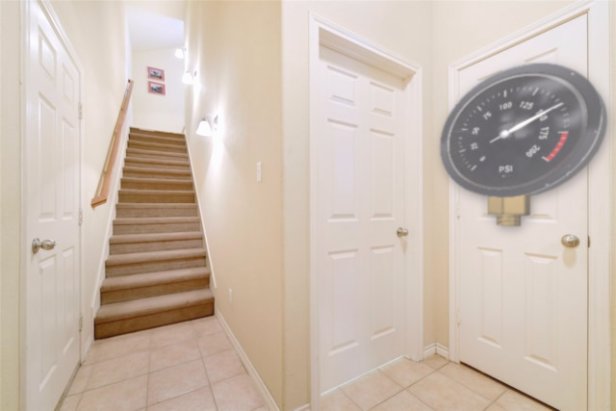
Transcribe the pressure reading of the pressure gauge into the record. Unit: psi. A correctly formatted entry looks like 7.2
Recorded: 150
